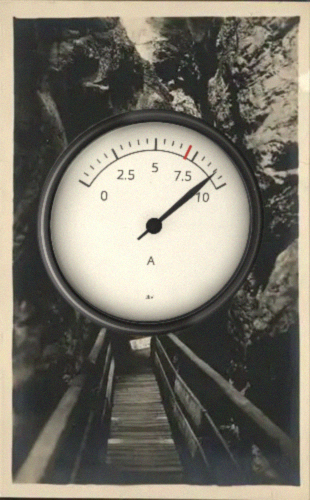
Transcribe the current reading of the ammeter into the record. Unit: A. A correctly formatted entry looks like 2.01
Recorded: 9
